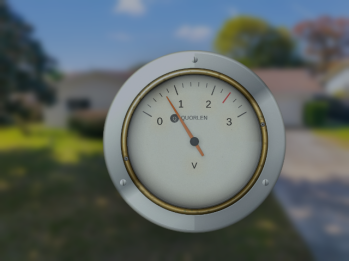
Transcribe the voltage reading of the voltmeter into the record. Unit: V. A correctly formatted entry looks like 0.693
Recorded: 0.7
